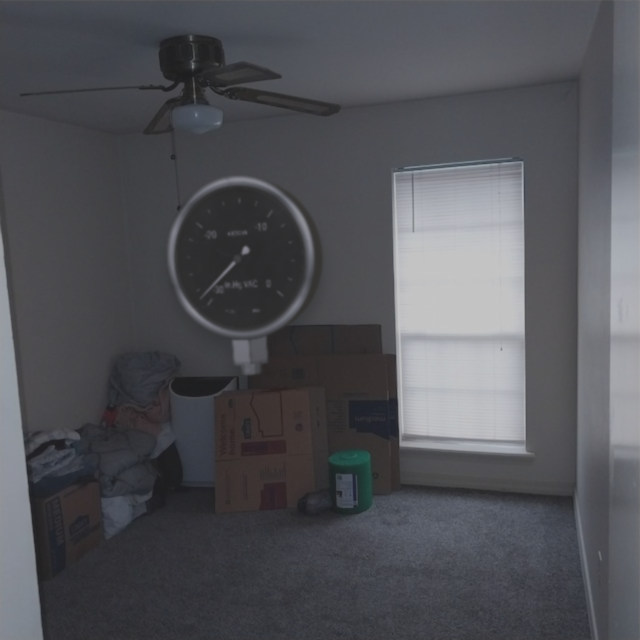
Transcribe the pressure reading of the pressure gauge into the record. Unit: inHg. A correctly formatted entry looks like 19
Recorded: -29
